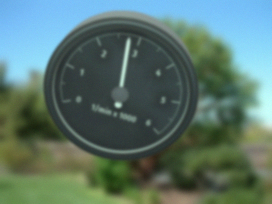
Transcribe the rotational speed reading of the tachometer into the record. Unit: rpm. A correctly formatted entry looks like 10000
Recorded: 2750
